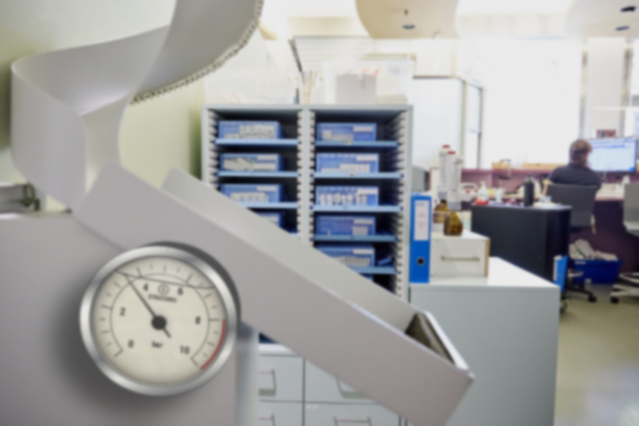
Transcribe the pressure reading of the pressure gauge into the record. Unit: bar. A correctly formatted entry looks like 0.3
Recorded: 3.5
